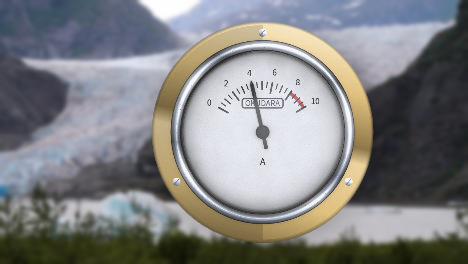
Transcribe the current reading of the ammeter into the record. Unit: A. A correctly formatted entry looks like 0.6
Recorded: 4
